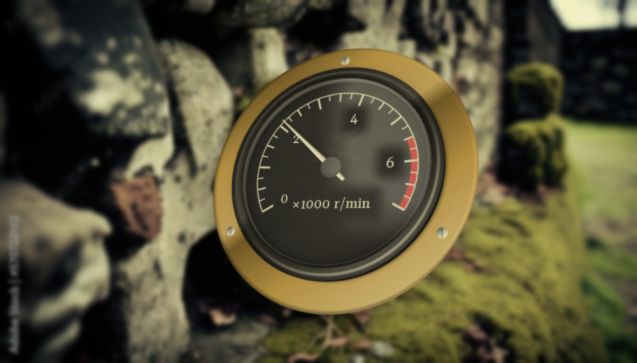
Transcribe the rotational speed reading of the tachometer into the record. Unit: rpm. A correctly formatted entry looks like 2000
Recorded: 2125
